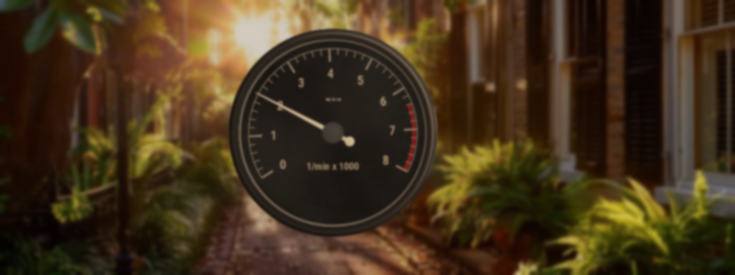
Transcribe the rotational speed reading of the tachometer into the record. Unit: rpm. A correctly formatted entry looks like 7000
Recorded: 2000
